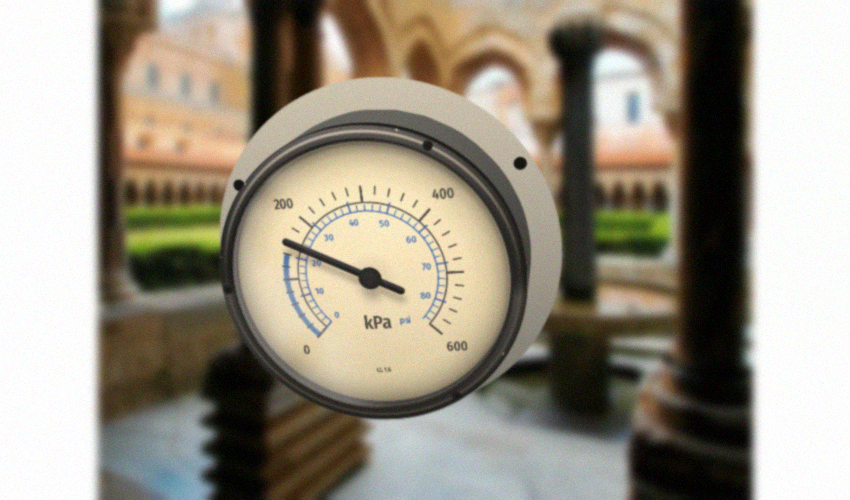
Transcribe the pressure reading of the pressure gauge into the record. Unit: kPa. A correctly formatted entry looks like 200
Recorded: 160
